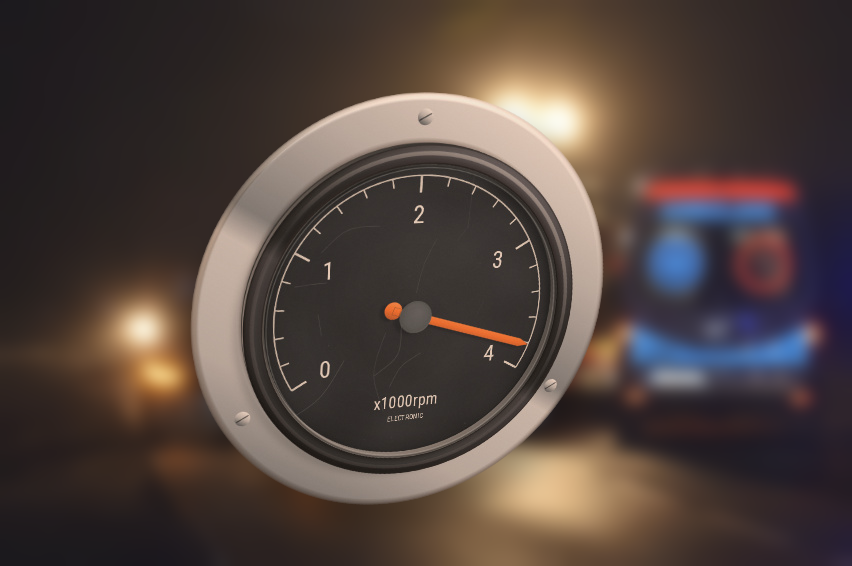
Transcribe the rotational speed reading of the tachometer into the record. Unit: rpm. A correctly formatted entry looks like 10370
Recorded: 3800
